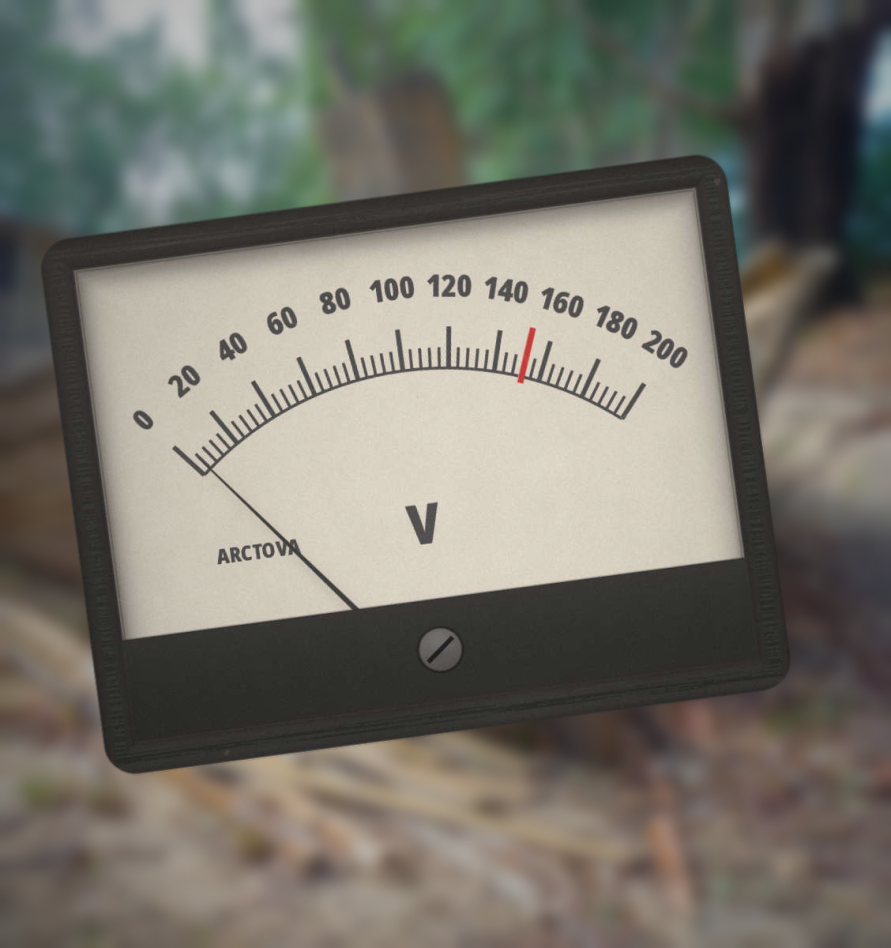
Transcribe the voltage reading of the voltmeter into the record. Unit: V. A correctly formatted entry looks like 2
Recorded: 4
